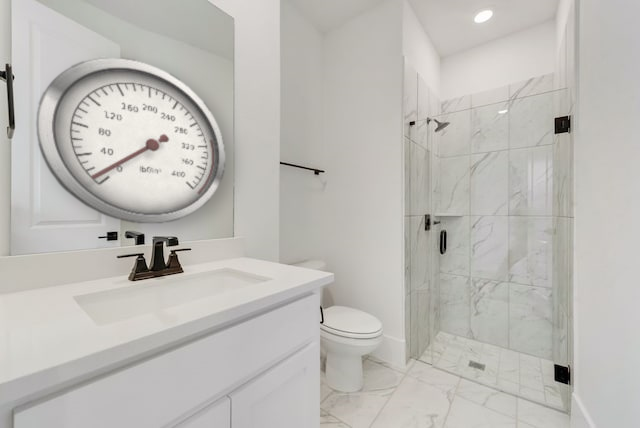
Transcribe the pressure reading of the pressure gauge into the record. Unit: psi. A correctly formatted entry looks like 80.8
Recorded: 10
